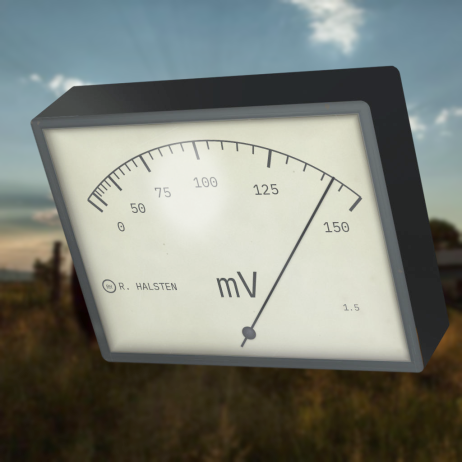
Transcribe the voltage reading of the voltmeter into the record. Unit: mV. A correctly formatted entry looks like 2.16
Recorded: 142.5
